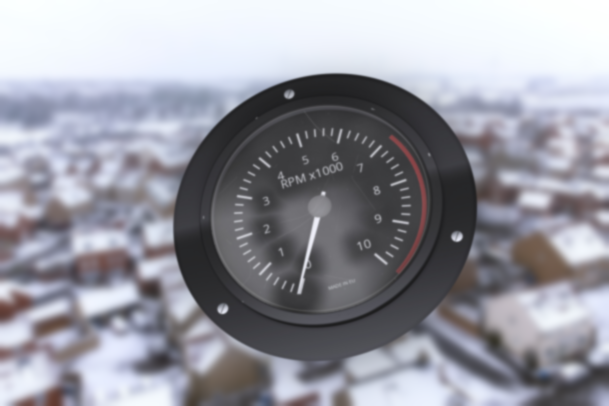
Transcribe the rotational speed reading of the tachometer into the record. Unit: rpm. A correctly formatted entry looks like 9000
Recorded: 0
